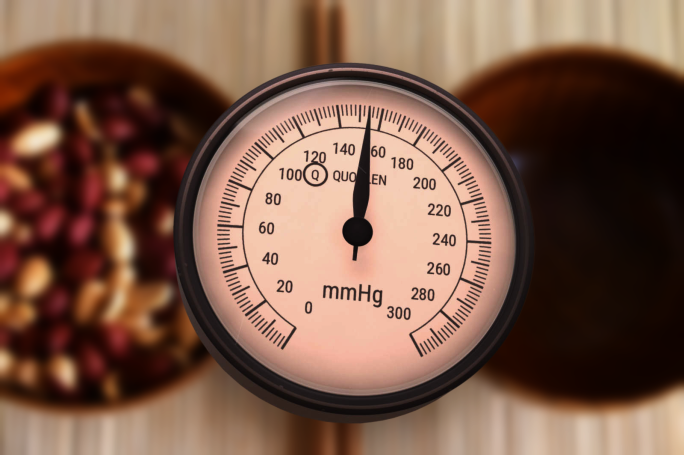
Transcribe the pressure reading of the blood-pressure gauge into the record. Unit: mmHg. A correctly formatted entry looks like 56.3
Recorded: 154
